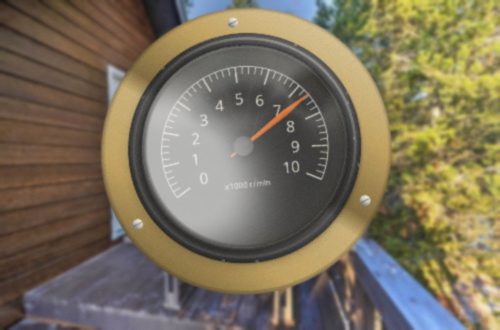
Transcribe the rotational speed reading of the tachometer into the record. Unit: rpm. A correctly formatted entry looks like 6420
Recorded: 7400
